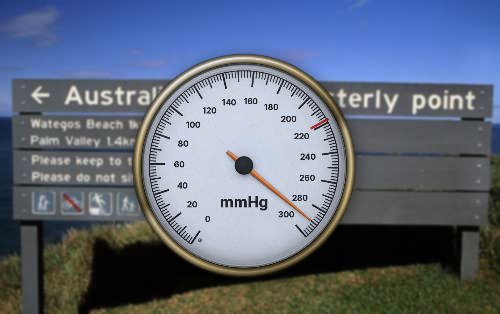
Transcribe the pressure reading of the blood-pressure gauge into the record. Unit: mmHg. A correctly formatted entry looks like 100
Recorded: 290
